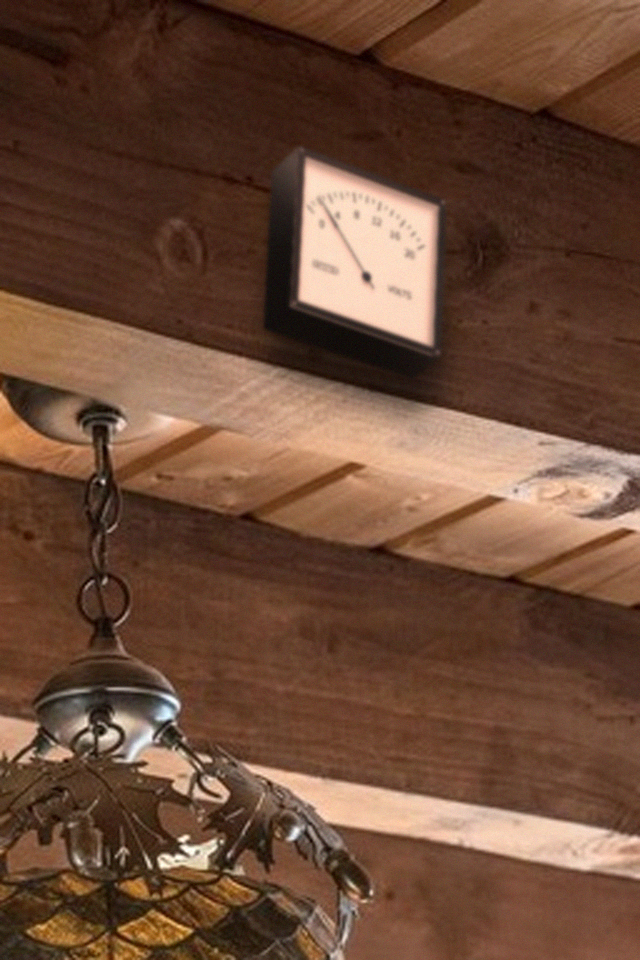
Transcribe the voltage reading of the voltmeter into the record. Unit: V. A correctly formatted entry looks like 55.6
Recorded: 2
